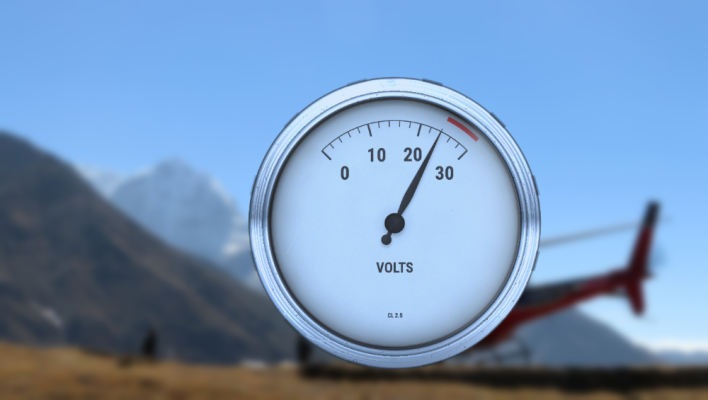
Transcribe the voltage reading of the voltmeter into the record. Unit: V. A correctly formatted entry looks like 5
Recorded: 24
